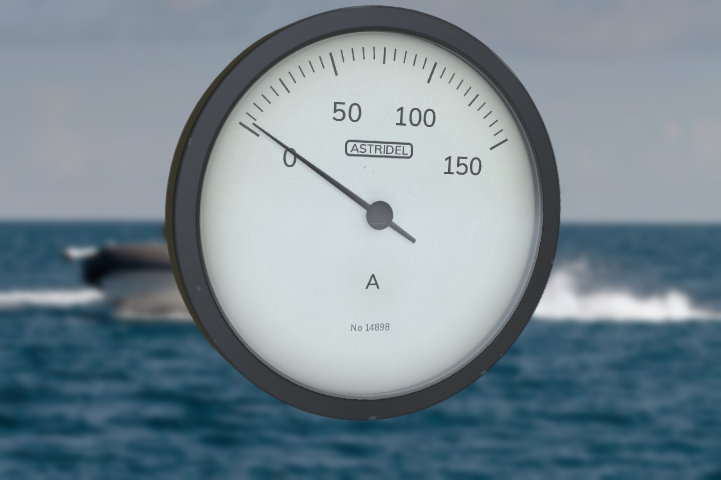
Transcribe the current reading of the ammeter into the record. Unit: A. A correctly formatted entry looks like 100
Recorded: 2.5
